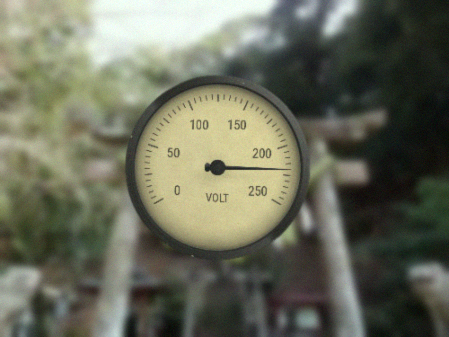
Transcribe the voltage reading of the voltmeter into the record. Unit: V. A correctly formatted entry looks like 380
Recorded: 220
